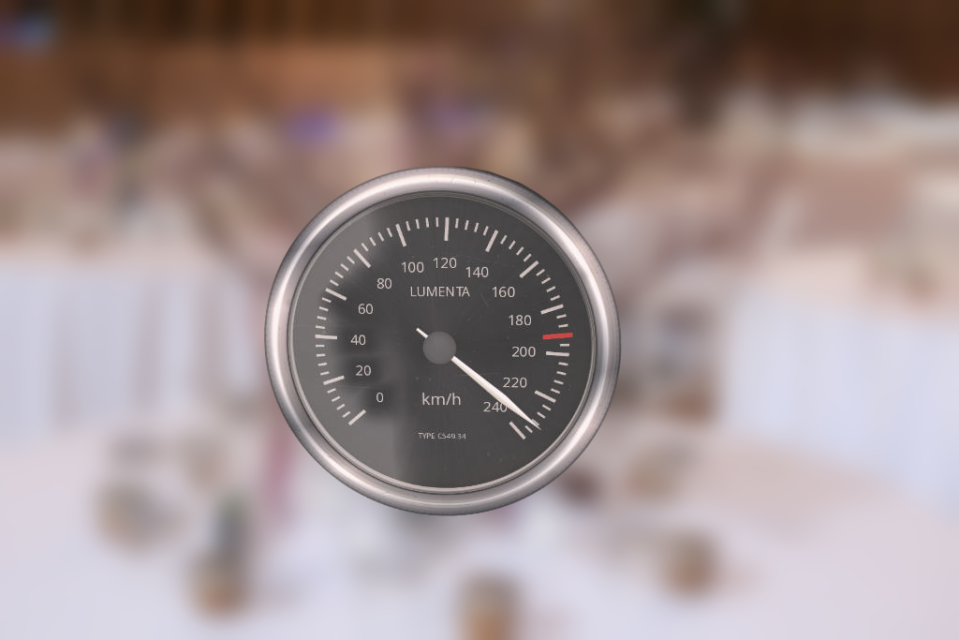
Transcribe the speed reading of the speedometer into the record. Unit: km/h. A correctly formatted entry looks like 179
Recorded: 232
